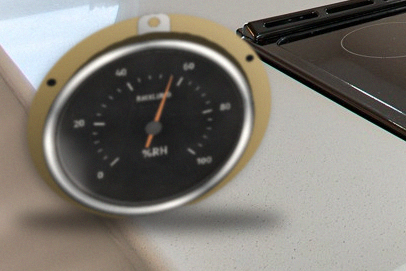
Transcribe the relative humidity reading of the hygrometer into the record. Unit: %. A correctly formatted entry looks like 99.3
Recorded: 56
